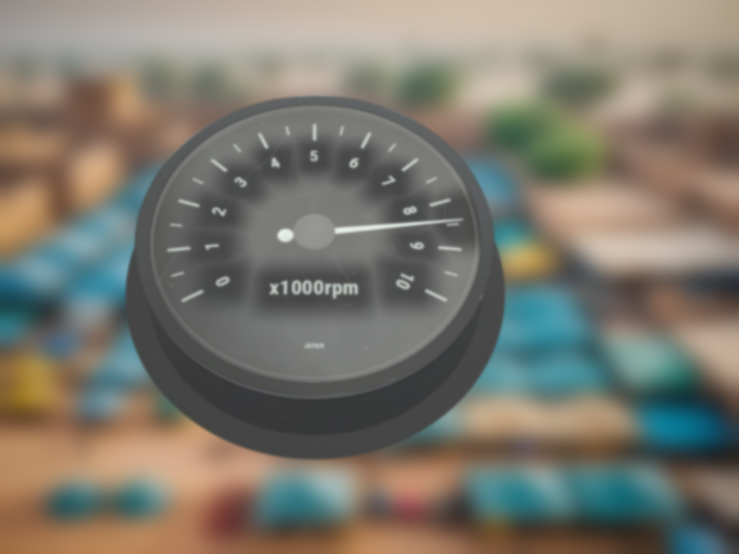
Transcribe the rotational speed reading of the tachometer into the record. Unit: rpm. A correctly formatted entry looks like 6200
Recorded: 8500
